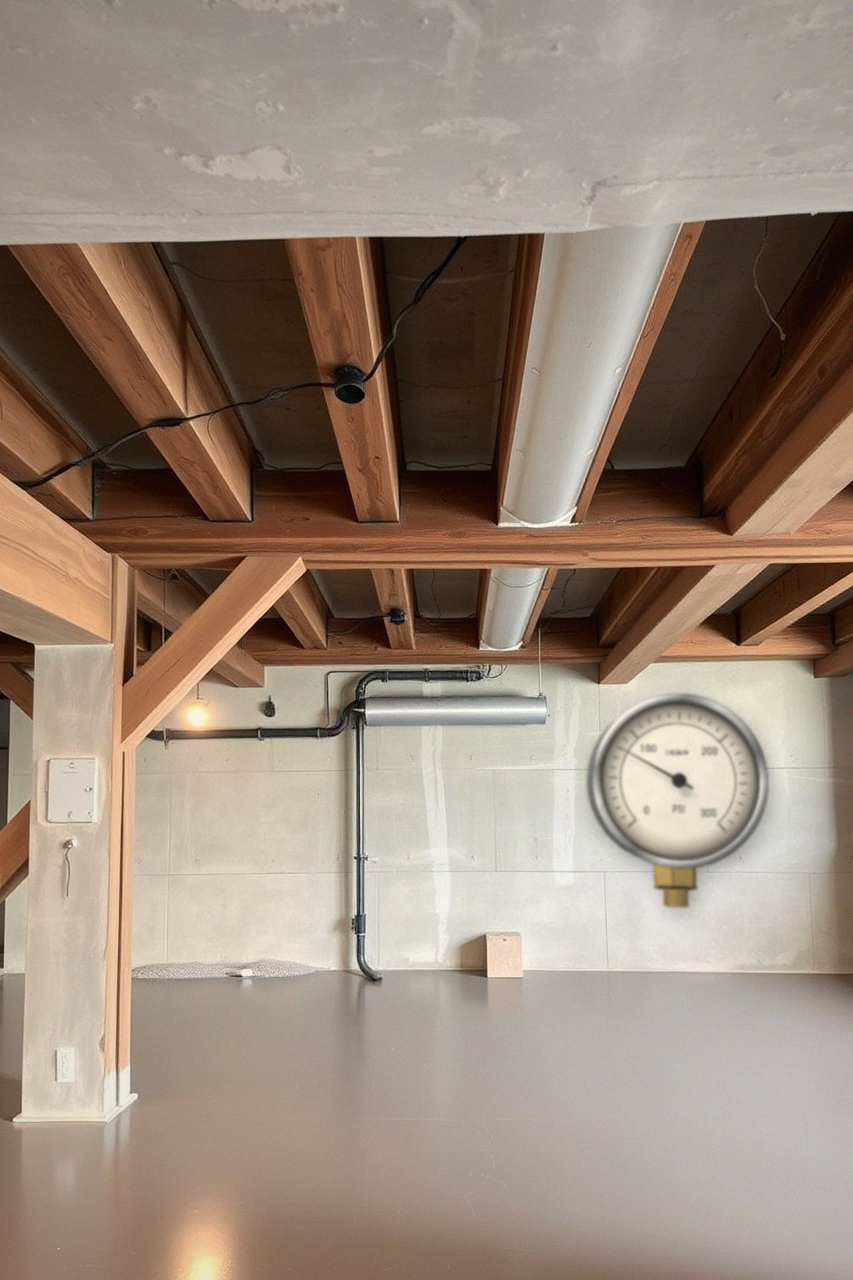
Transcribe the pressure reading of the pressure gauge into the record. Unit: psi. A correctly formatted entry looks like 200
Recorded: 80
